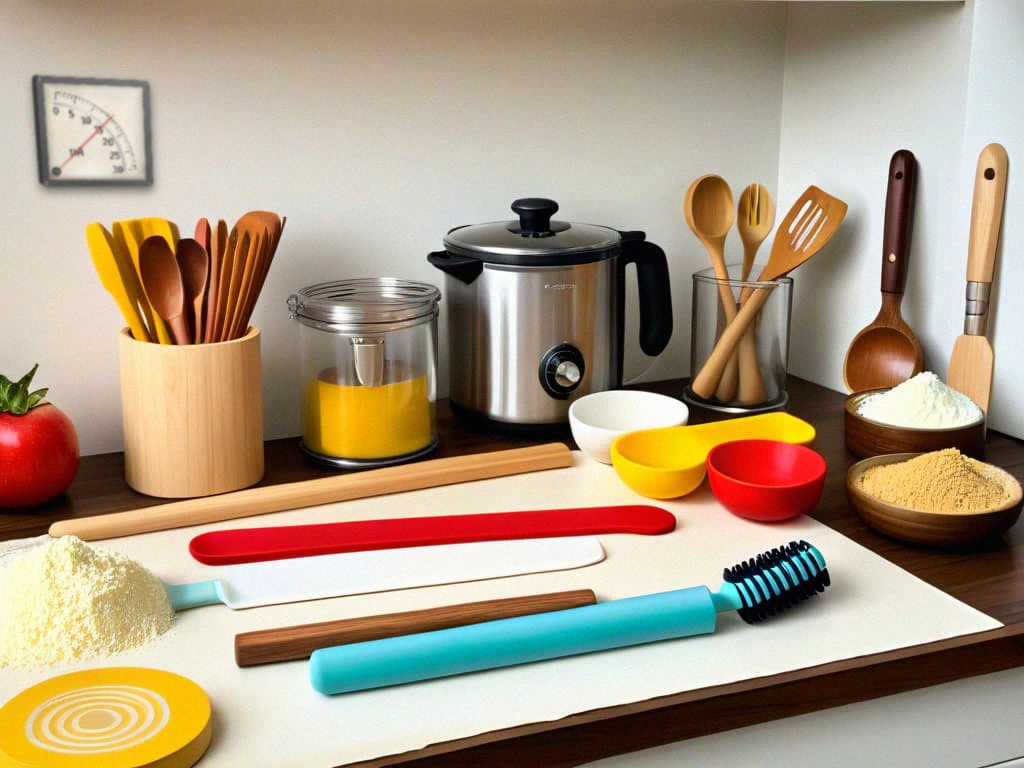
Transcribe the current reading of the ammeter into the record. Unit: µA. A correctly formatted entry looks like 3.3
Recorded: 15
